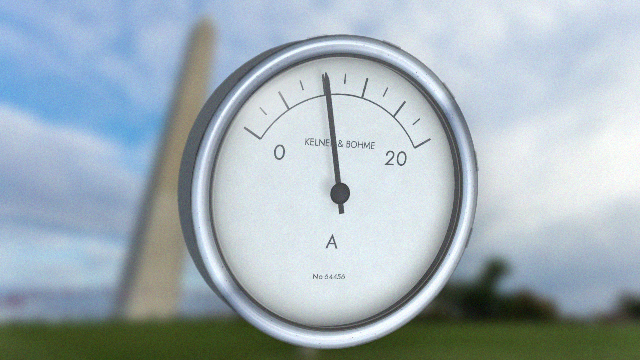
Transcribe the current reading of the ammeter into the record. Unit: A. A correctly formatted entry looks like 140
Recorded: 8
